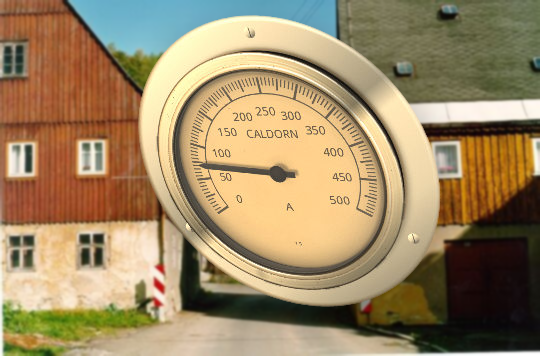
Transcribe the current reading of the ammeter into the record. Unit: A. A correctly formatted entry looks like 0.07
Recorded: 75
